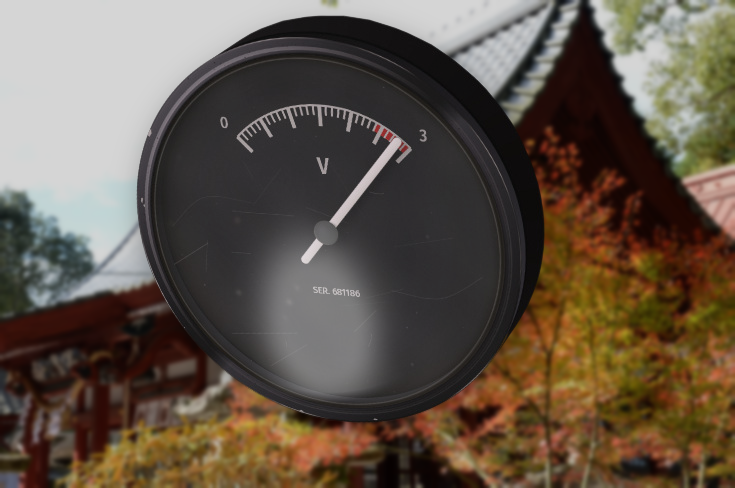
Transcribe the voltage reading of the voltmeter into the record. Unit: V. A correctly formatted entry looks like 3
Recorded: 2.8
